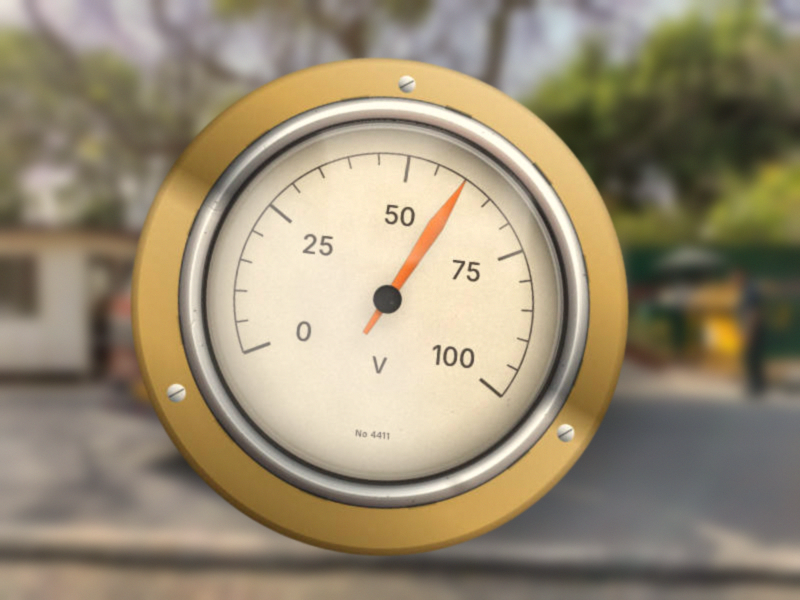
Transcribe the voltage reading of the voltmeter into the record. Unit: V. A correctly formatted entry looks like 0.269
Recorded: 60
